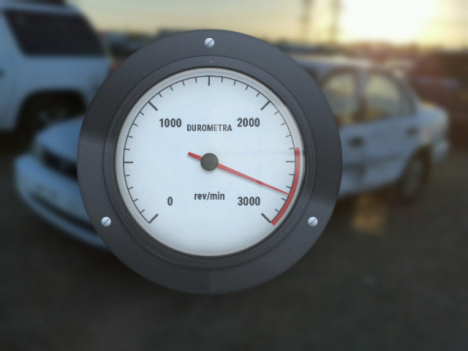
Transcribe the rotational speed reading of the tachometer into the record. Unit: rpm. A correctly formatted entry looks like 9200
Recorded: 2750
